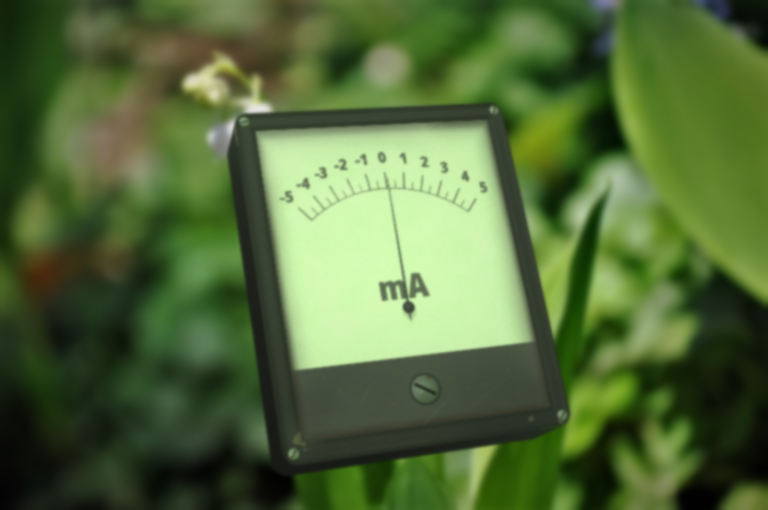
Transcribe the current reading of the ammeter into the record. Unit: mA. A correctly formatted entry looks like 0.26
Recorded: 0
